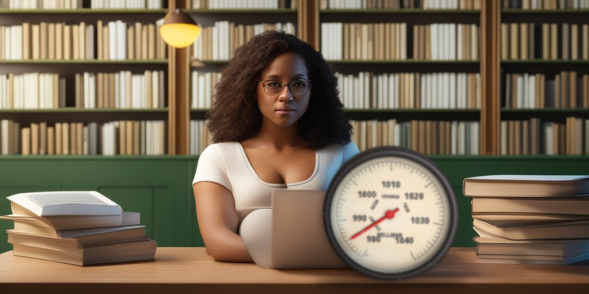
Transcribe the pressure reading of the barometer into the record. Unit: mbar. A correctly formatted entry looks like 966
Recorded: 985
